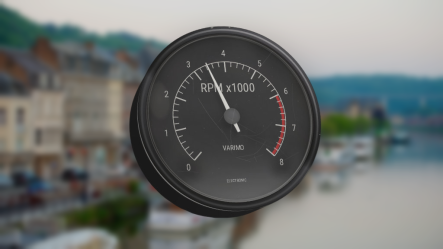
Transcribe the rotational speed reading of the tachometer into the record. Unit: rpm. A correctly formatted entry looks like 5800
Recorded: 3400
